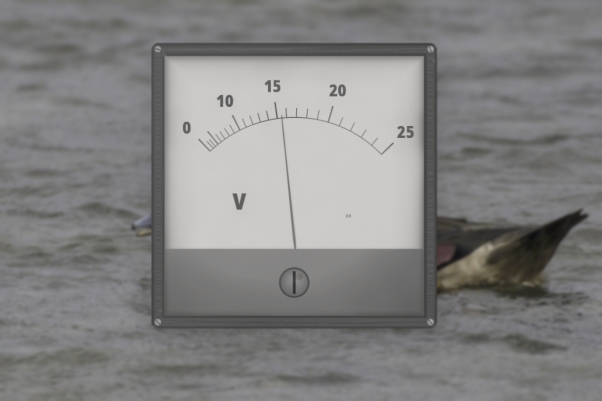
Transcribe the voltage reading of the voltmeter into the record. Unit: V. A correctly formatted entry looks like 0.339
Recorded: 15.5
